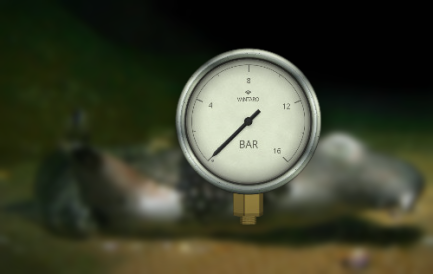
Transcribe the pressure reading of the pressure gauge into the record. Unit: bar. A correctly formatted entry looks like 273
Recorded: 0
